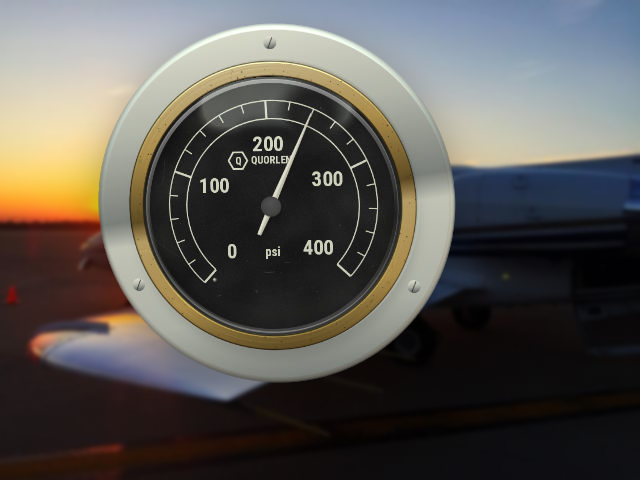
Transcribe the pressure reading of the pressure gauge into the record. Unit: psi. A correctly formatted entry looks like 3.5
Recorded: 240
